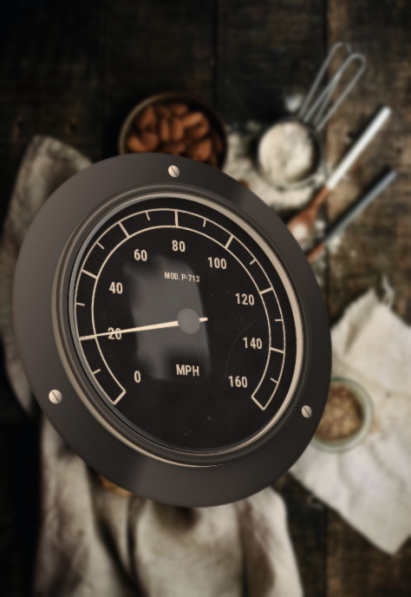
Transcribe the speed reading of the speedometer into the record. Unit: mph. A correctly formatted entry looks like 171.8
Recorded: 20
